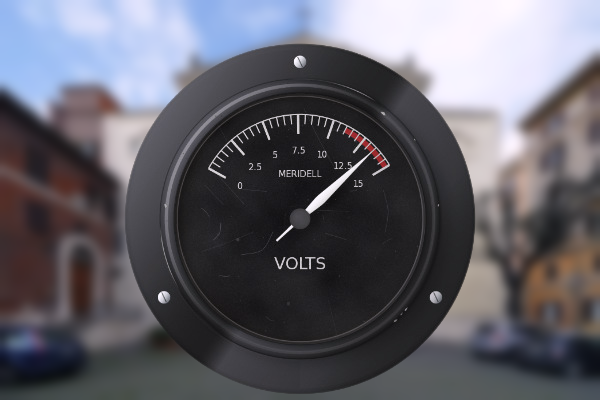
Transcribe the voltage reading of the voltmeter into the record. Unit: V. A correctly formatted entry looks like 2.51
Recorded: 13.5
